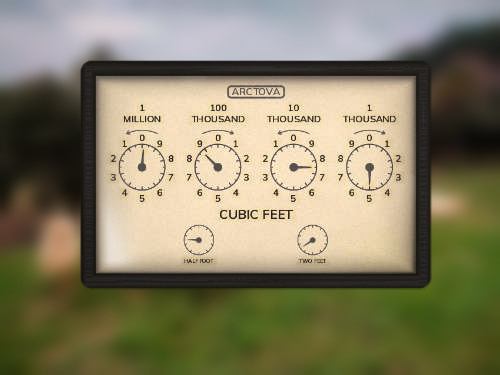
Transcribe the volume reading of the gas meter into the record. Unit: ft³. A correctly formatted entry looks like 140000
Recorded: 987500
